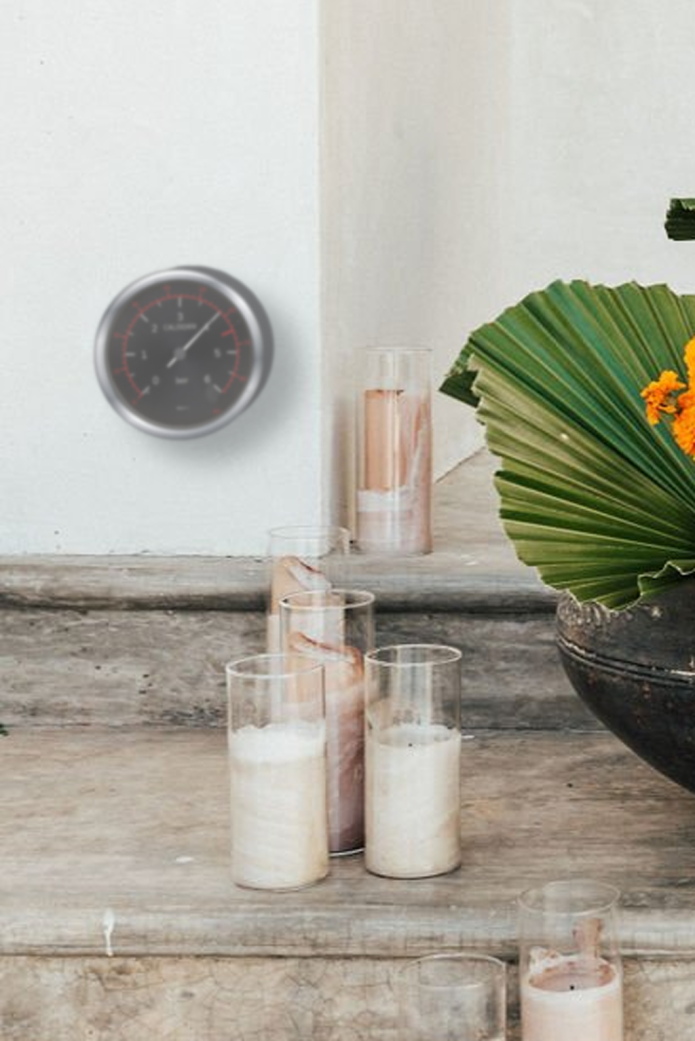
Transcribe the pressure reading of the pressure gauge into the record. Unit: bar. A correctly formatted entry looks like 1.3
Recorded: 4
